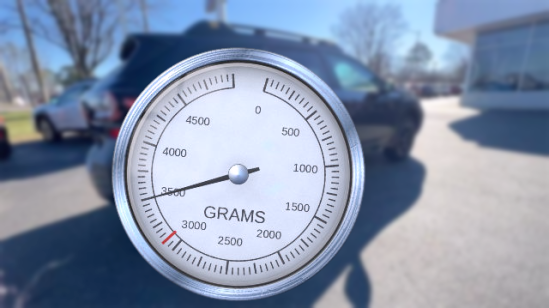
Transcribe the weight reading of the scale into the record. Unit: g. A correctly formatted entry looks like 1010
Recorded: 3500
